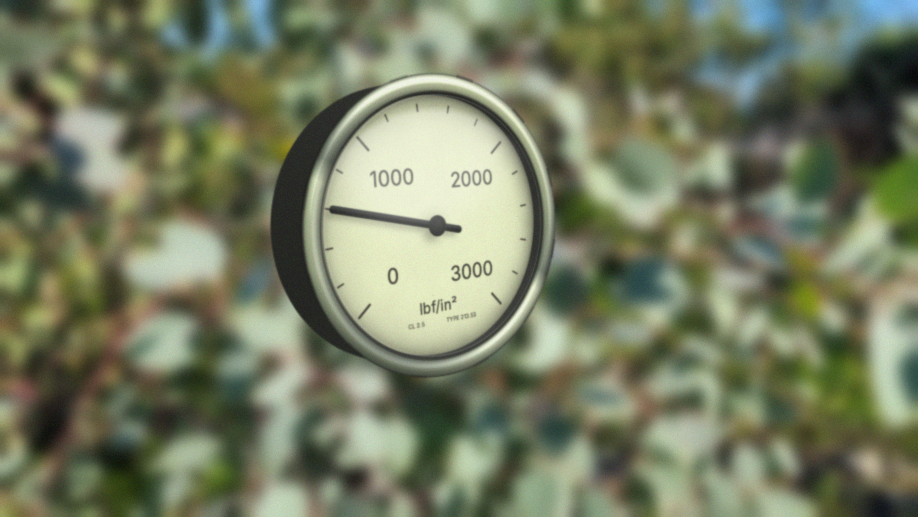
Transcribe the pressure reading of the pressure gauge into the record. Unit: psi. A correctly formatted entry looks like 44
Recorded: 600
